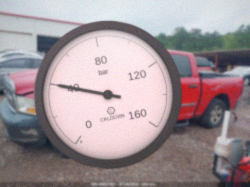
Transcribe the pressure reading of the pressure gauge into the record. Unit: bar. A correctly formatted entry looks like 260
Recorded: 40
